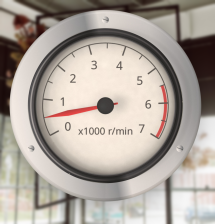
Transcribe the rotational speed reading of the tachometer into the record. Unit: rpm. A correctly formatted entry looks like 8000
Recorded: 500
